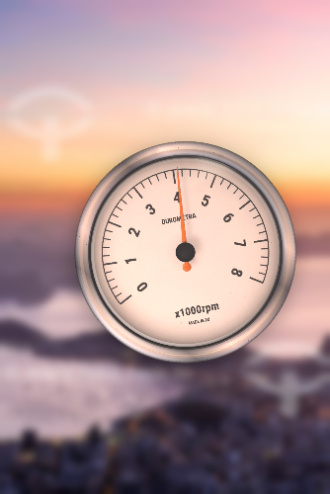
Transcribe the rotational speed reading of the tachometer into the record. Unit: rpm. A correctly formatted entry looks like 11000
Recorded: 4100
